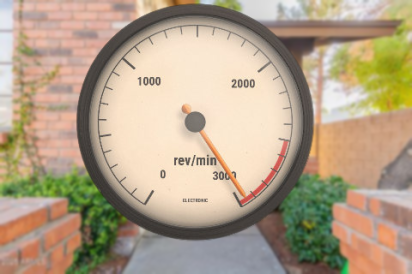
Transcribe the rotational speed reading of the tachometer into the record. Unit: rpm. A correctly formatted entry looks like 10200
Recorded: 2950
